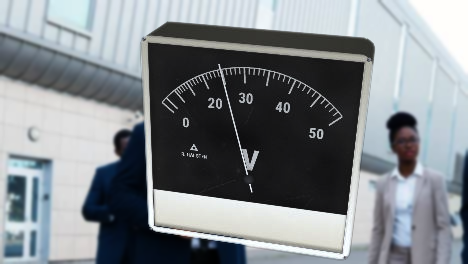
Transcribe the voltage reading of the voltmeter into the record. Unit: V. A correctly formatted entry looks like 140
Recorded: 25
